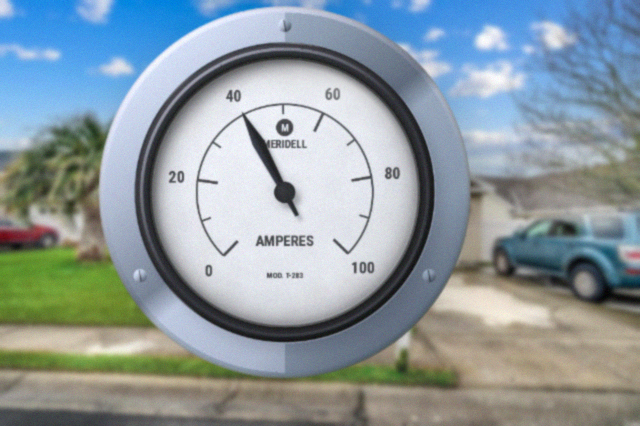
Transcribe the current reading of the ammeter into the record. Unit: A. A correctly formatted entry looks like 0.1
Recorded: 40
